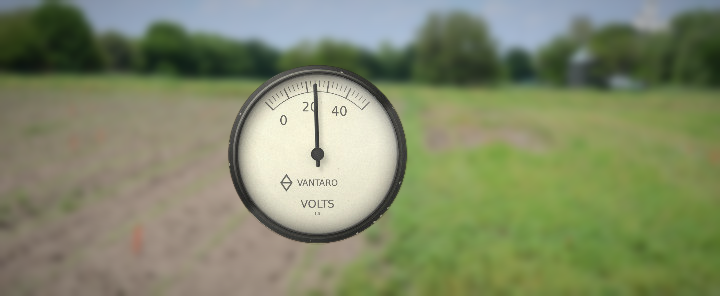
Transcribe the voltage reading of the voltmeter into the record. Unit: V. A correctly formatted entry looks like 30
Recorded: 24
